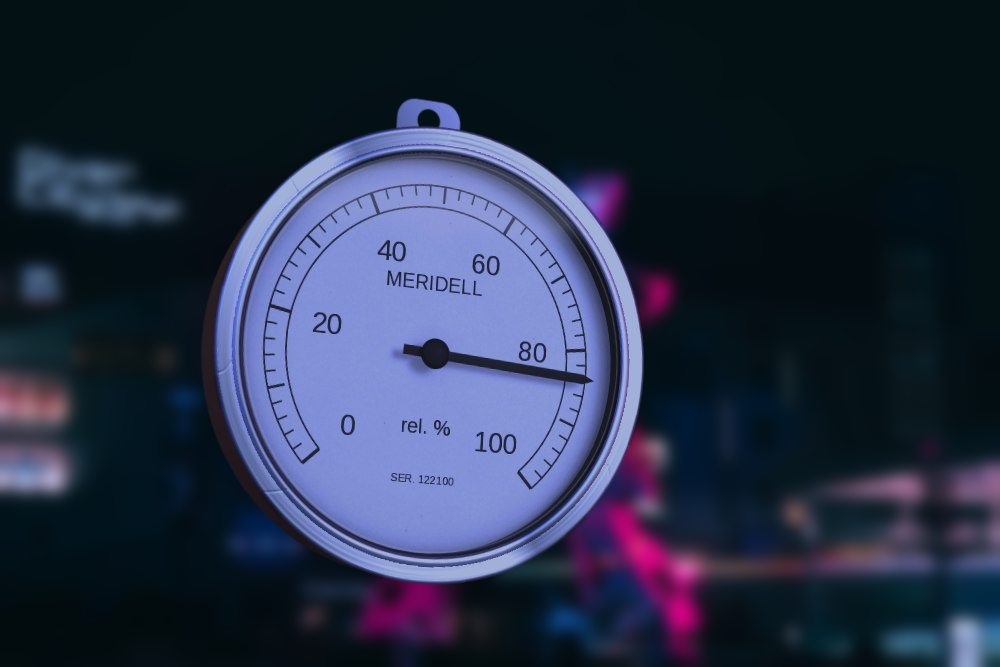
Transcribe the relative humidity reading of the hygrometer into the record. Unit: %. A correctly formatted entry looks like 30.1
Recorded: 84
